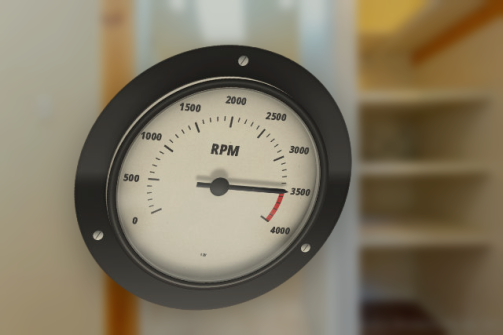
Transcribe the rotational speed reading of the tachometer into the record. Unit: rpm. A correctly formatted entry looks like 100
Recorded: 3500
